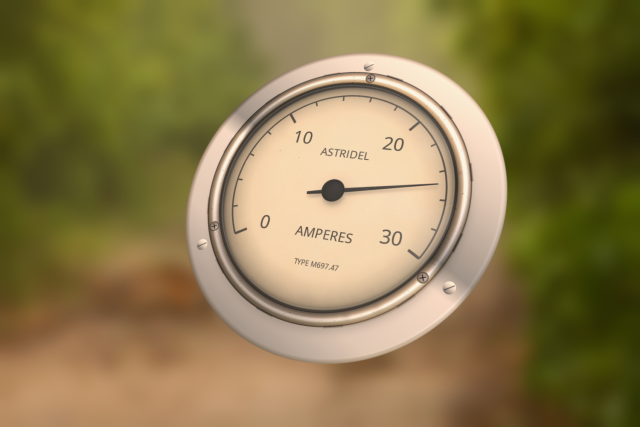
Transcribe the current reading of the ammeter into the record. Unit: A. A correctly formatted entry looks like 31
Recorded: 25
